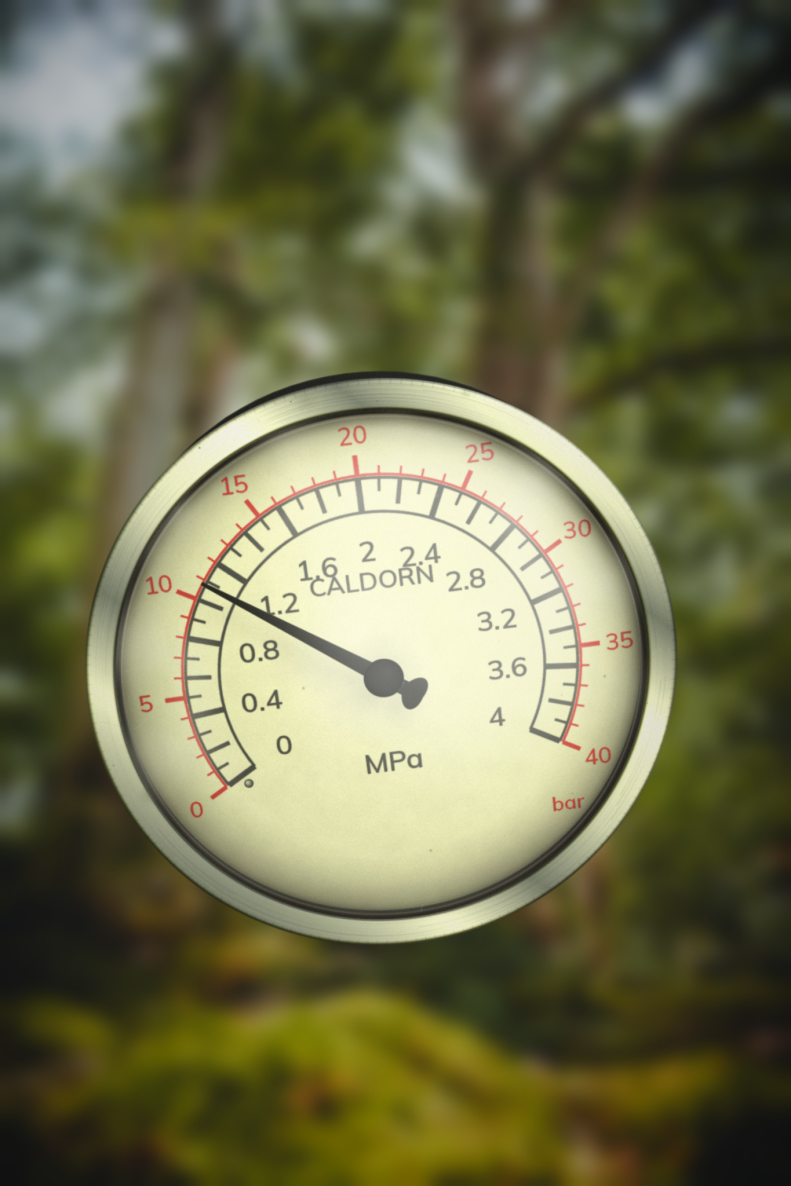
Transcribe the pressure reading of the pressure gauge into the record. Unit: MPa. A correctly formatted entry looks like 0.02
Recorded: 1.1
